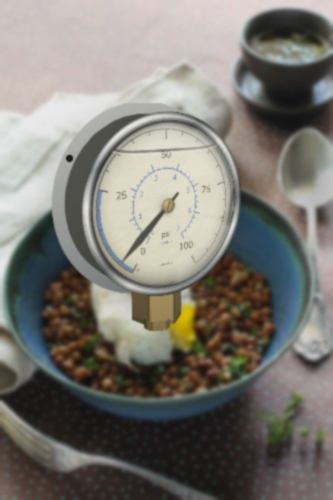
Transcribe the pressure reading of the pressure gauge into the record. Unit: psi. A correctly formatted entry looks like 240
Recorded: 5
